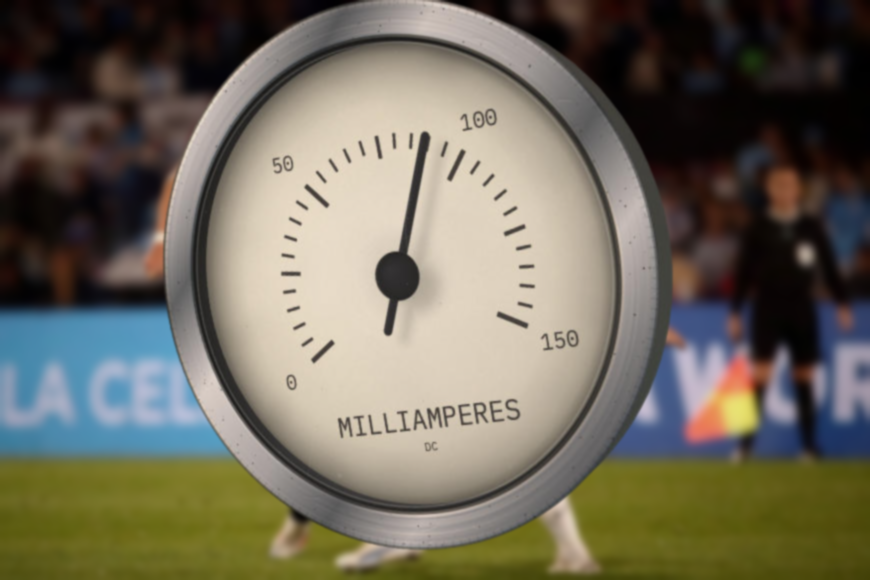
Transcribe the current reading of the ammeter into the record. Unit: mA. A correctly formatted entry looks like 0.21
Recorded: 90
